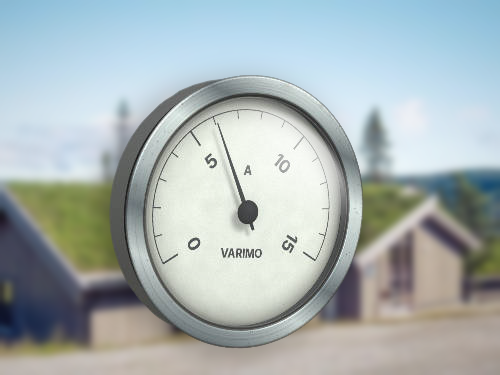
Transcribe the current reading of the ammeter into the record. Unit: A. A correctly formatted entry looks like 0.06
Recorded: 6
